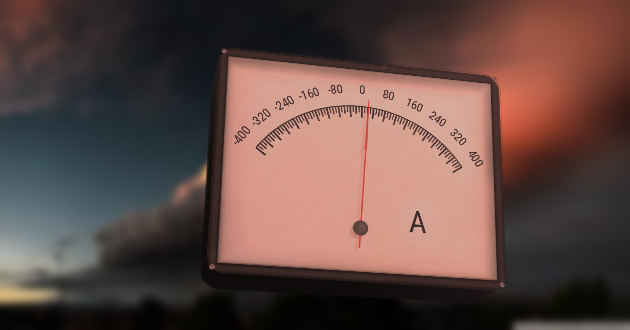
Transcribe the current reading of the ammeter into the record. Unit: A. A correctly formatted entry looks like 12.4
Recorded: 20
